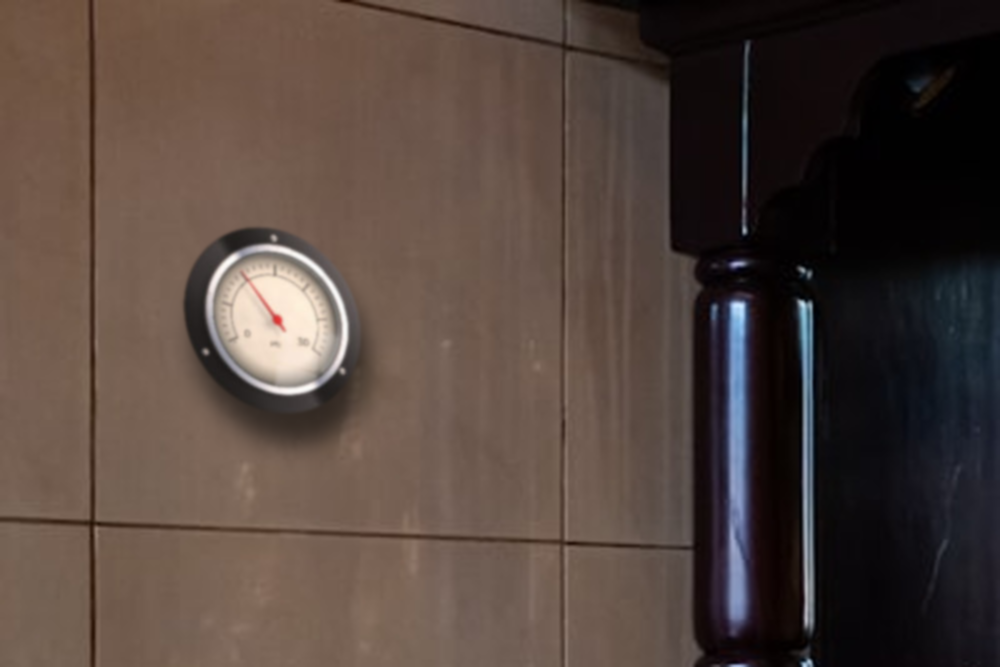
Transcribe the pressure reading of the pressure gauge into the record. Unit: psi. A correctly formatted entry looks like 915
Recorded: 10
